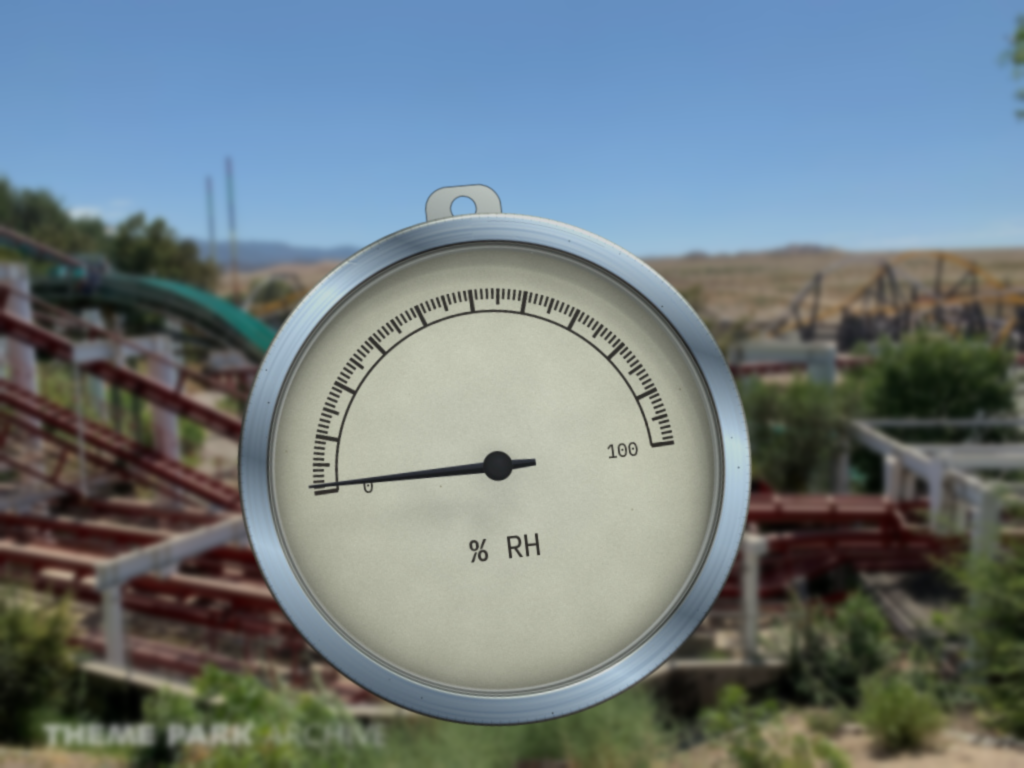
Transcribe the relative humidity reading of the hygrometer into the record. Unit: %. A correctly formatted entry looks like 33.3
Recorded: 1
